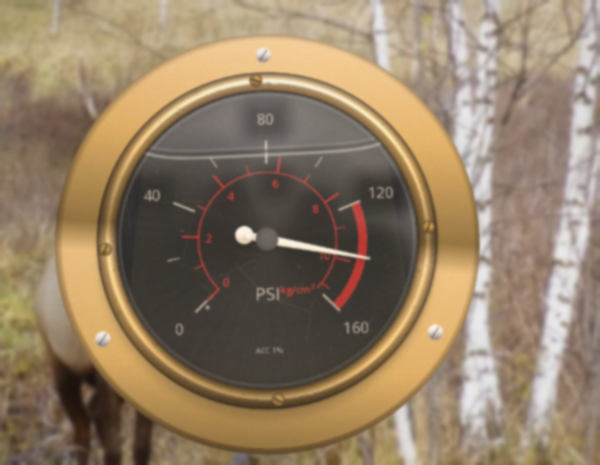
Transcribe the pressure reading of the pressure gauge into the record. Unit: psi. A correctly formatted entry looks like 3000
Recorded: 140
